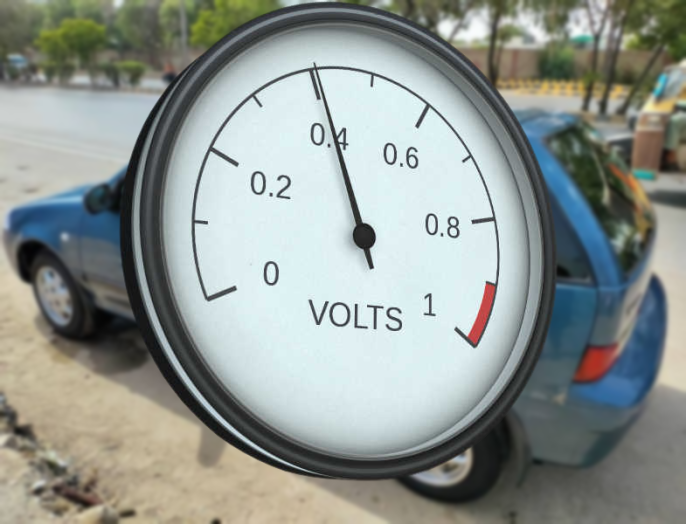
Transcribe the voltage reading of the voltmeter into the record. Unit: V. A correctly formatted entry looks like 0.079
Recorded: 0.4
